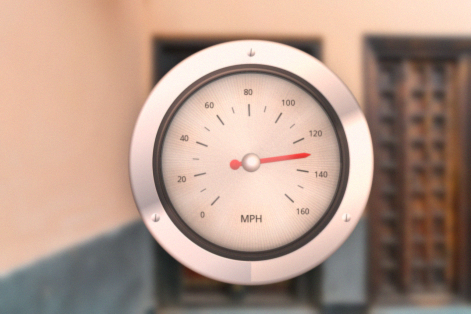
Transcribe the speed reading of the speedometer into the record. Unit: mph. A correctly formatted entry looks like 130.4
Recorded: 130
